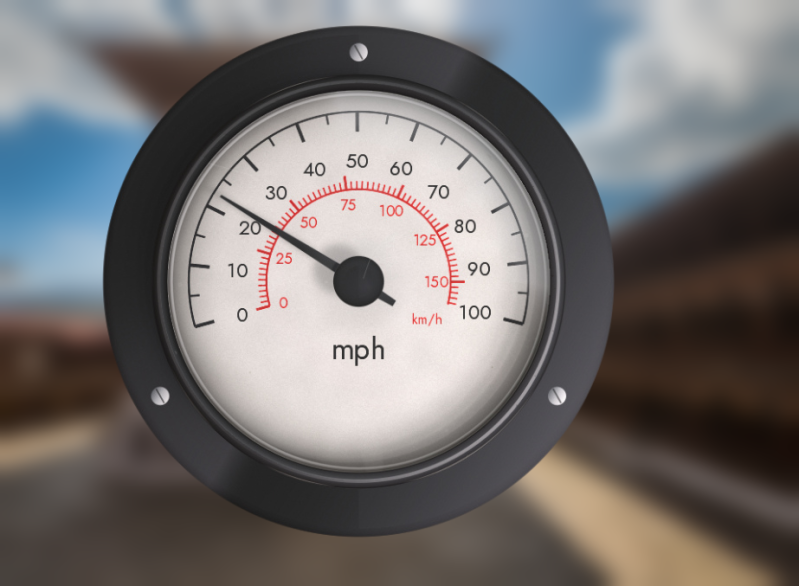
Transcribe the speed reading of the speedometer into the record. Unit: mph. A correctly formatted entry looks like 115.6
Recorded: 22.5
